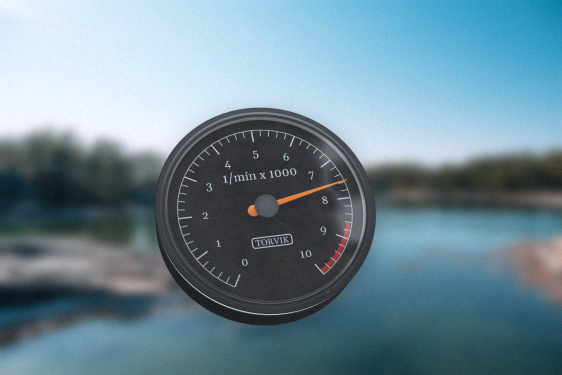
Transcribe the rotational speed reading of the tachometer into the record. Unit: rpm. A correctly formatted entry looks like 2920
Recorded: 7600
